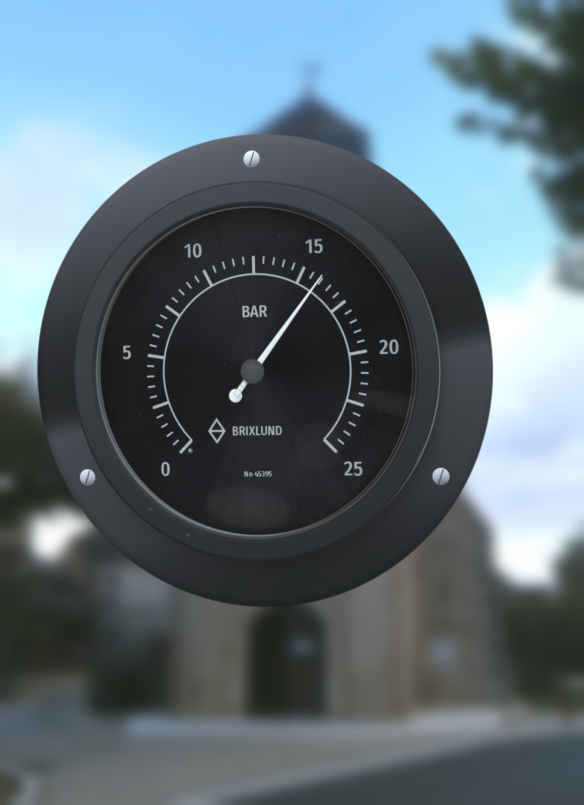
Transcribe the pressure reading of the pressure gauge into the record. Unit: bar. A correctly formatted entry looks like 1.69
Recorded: 16
